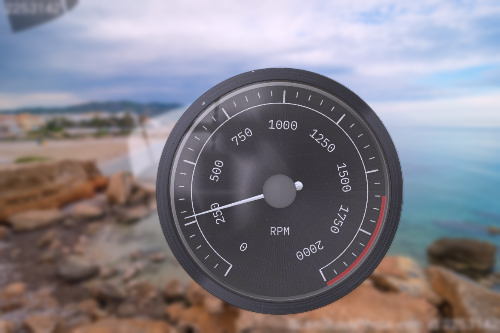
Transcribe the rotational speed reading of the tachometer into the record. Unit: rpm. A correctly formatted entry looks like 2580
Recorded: 275
